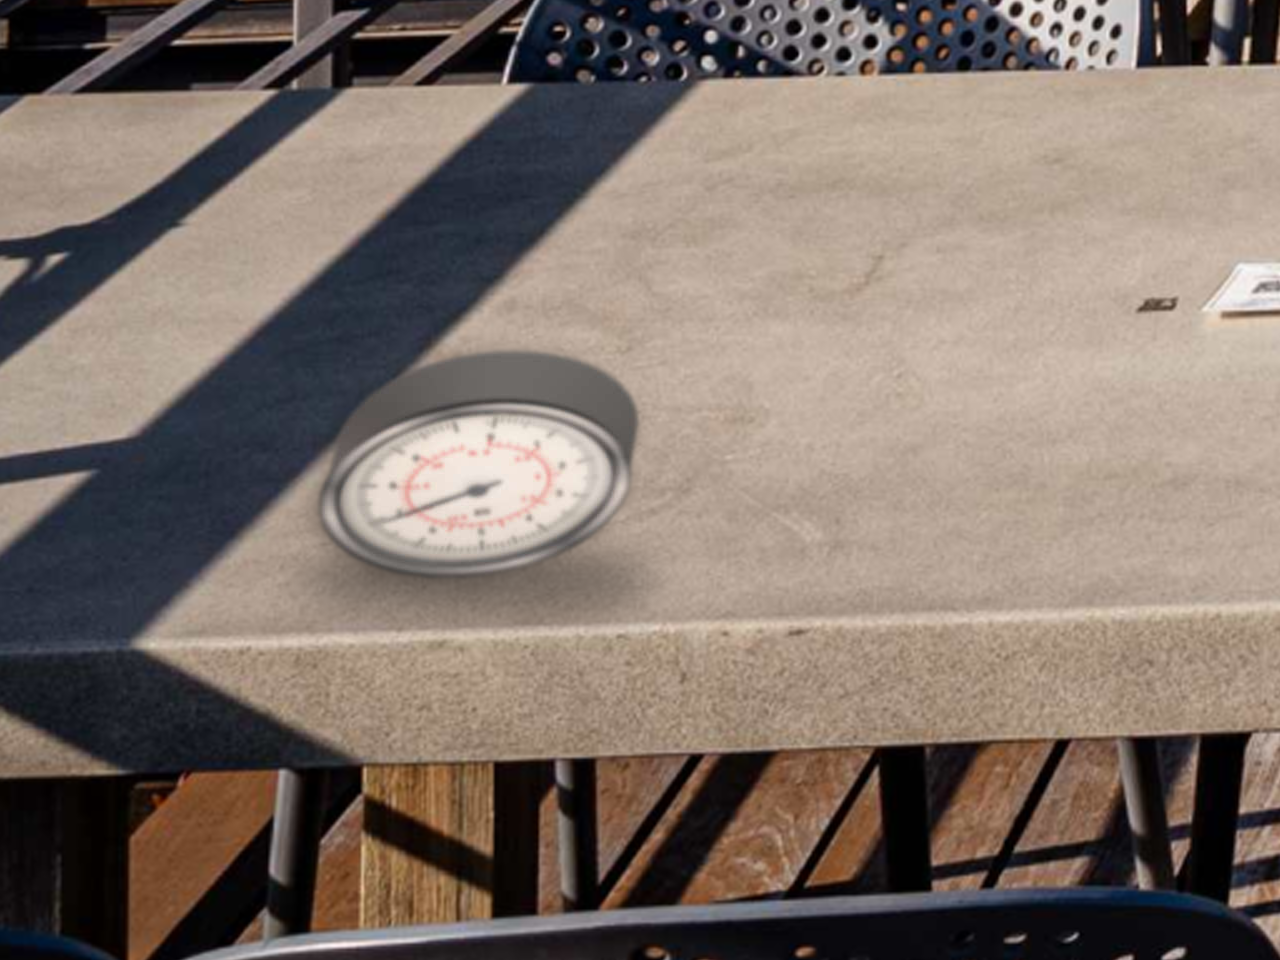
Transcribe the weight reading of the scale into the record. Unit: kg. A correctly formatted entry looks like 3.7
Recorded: 7
